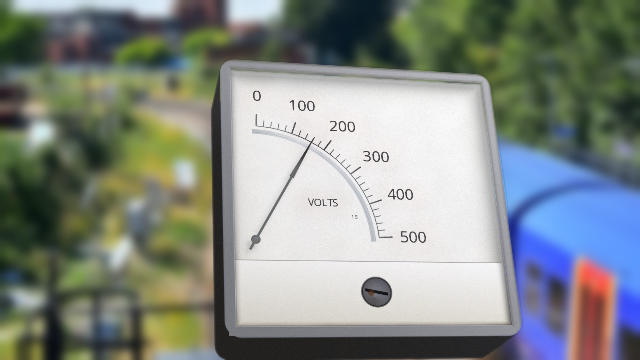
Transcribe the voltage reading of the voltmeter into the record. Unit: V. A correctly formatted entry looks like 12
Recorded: 160
